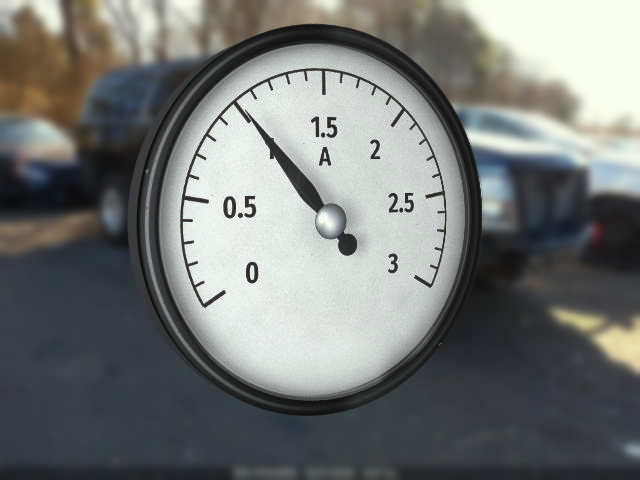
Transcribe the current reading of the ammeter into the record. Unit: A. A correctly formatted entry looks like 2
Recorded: 1
